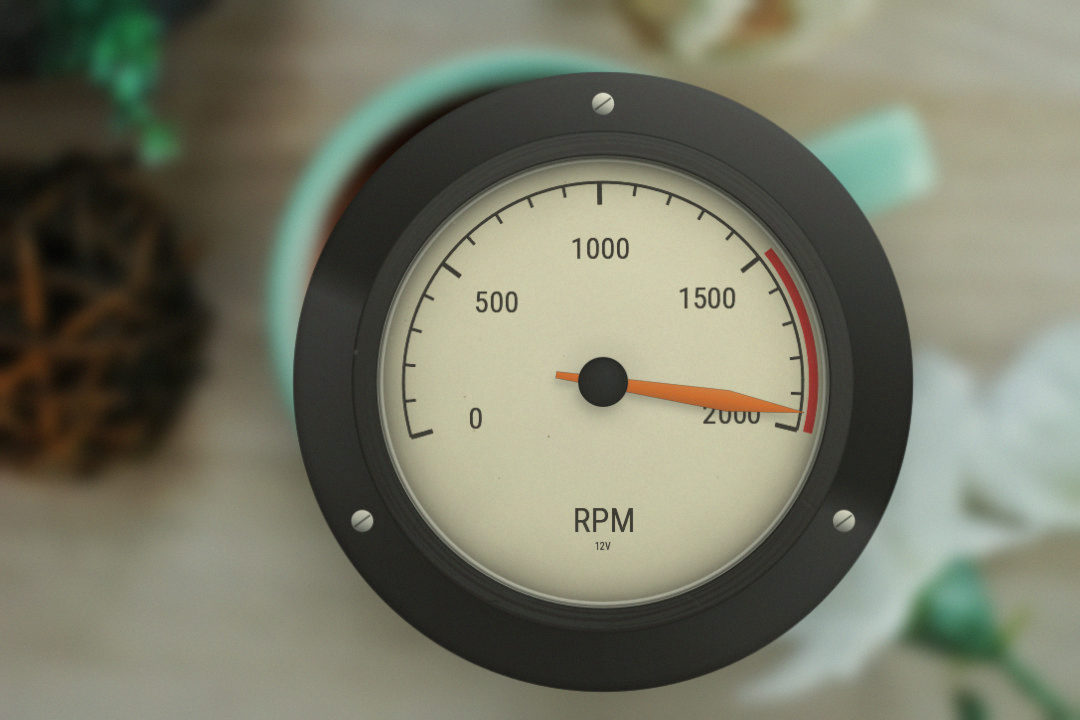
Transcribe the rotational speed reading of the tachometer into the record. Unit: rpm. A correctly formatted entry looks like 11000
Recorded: 1950
